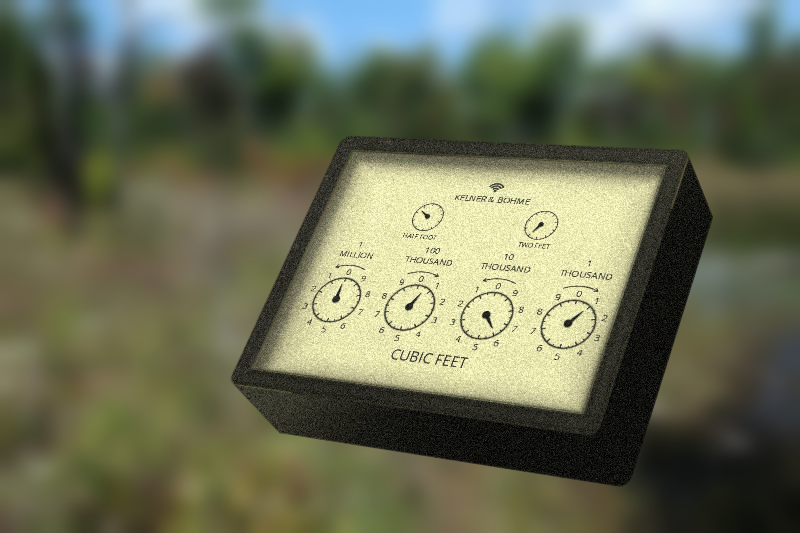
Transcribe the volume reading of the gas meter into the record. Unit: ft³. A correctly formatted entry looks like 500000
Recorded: 6100
